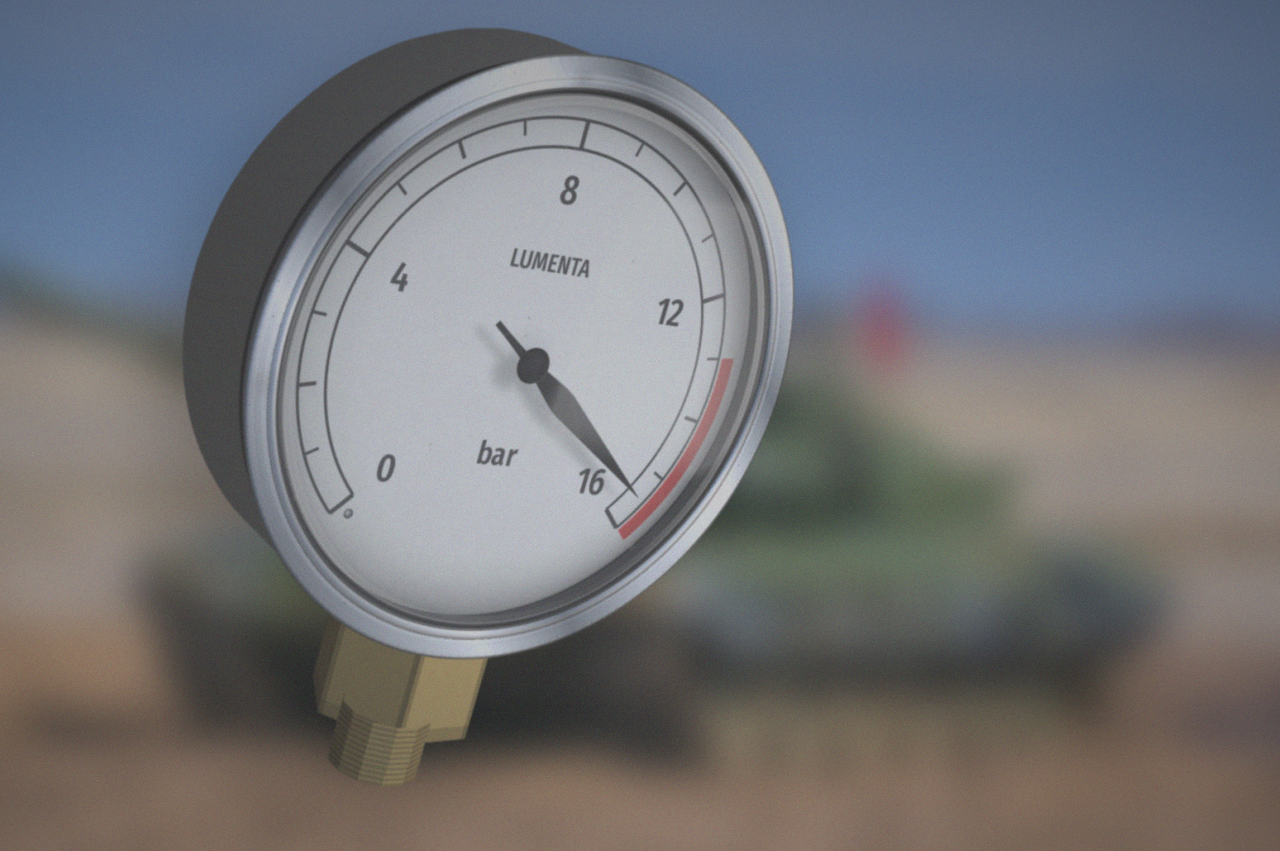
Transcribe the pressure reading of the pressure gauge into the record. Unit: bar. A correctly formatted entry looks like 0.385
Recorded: 15.5
